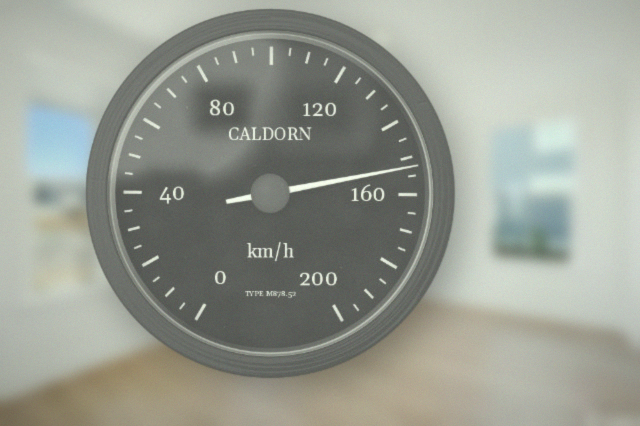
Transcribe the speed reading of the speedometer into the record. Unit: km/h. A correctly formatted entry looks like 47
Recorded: 152.5
